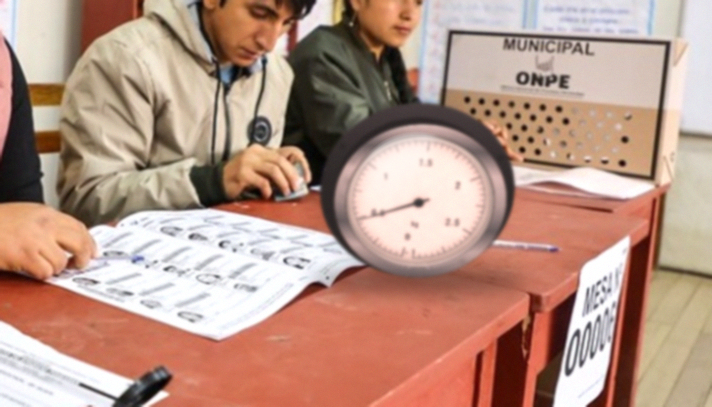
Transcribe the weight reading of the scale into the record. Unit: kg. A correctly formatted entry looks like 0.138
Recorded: 0.5
